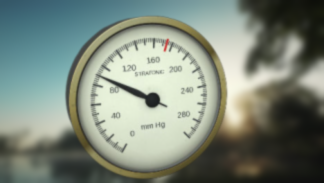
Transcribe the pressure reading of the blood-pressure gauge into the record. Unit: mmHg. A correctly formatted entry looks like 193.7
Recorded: 90
